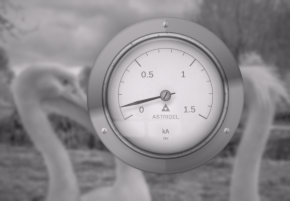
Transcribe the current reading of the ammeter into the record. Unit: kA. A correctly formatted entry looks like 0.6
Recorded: 0.1
